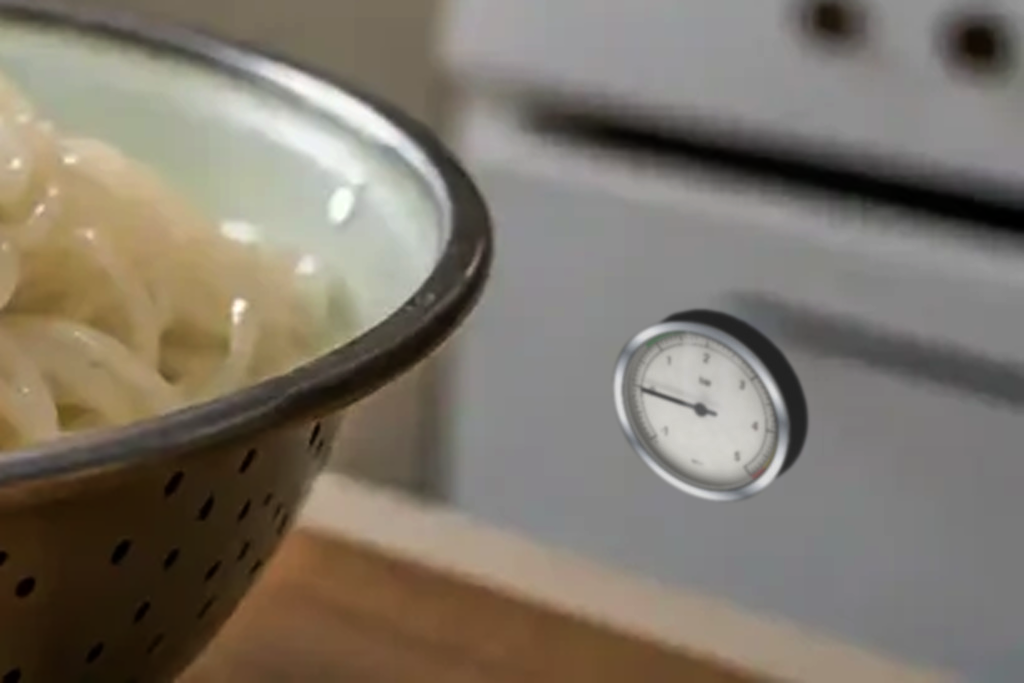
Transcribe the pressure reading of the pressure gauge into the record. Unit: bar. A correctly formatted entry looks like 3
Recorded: 0
